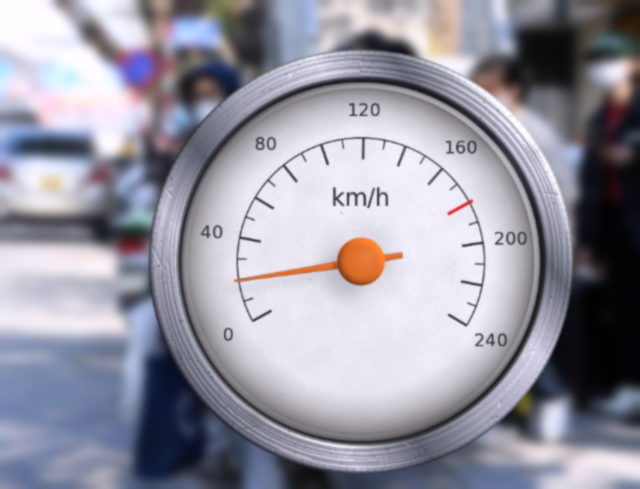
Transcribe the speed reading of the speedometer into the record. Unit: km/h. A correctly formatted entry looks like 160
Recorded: 20
